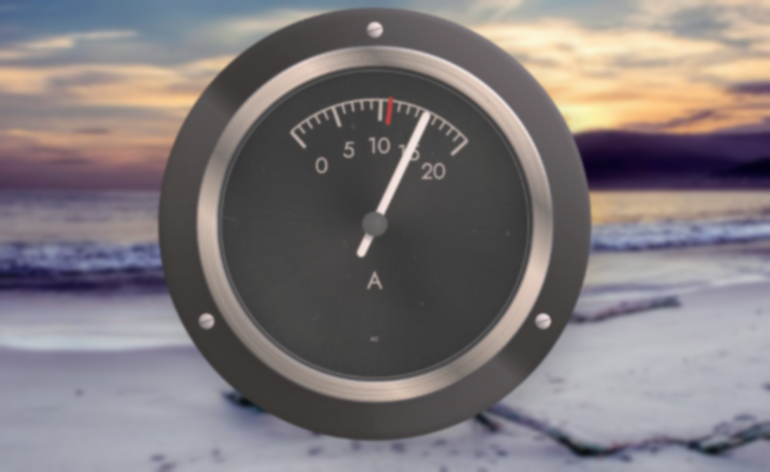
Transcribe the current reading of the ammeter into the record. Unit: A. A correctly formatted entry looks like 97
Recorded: 15
